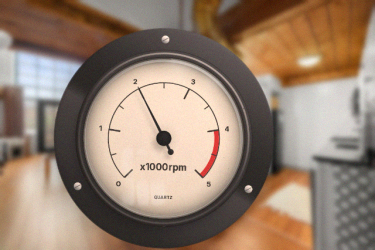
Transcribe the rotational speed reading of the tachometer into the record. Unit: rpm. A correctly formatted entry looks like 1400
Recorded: 2000
